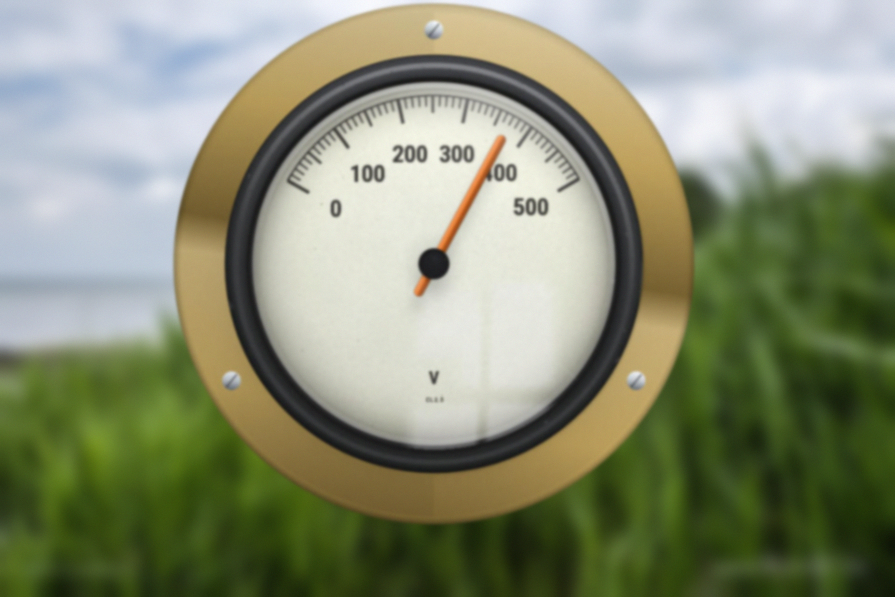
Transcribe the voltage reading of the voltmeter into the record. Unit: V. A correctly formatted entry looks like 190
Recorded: 370
